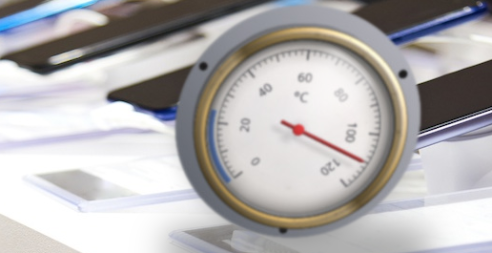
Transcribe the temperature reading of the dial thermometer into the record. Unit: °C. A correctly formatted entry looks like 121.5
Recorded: 110
